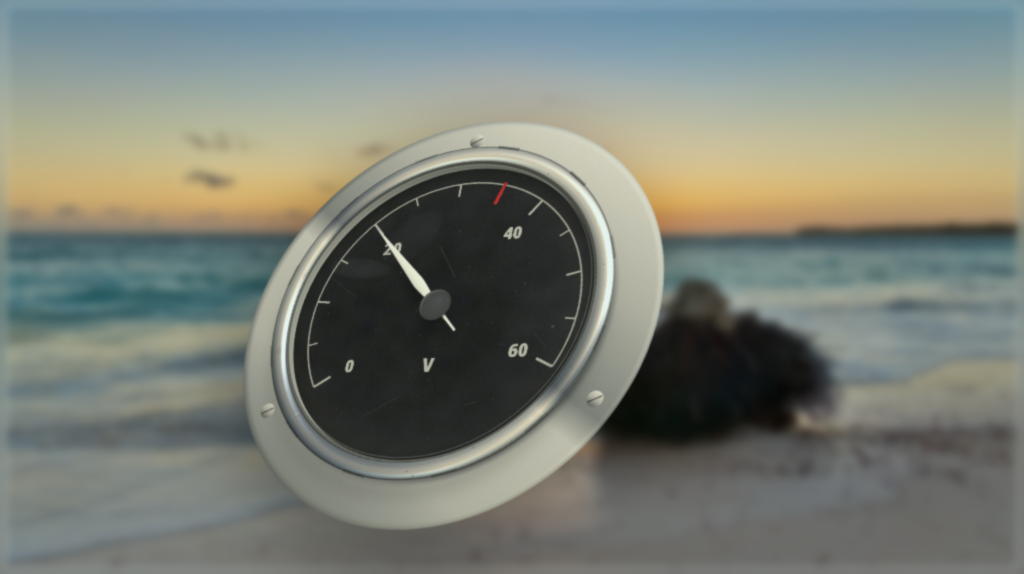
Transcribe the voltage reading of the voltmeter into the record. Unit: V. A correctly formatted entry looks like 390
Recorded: 20
